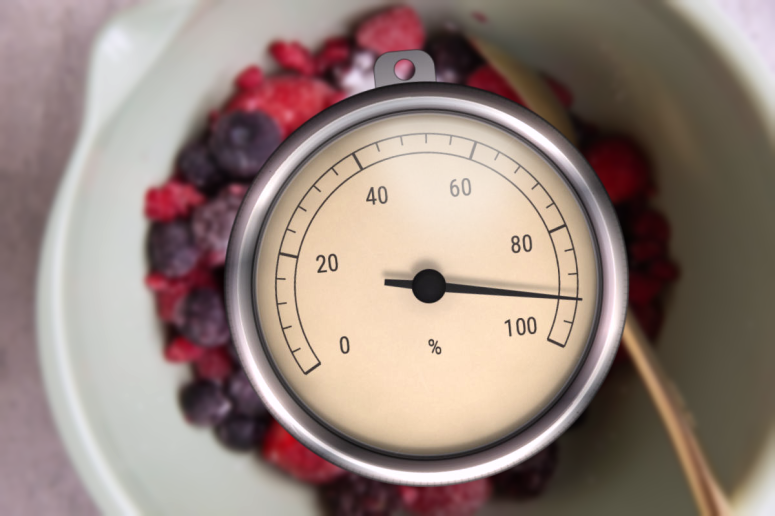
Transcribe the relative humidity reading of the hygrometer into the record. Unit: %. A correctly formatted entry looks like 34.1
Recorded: 92
